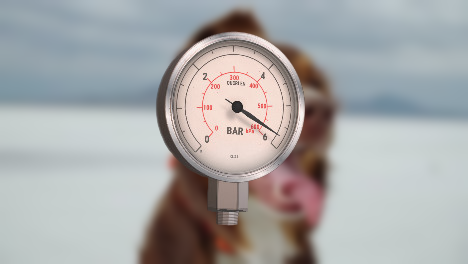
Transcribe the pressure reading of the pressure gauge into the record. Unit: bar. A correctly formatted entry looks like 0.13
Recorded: 5.75
